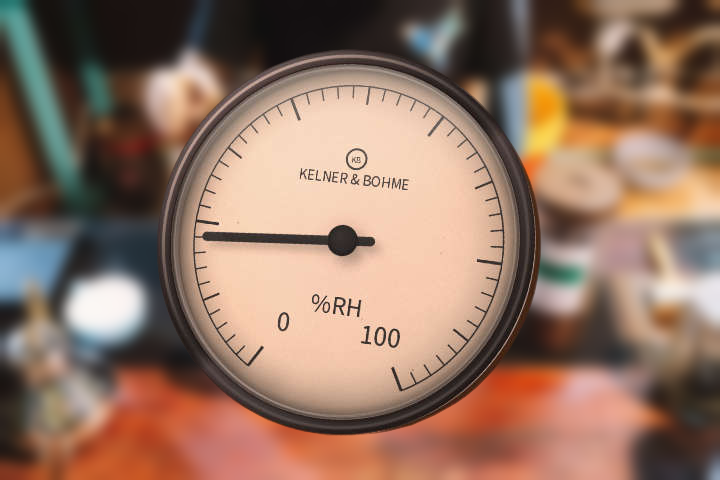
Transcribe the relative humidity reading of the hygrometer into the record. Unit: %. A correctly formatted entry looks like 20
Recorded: 18
